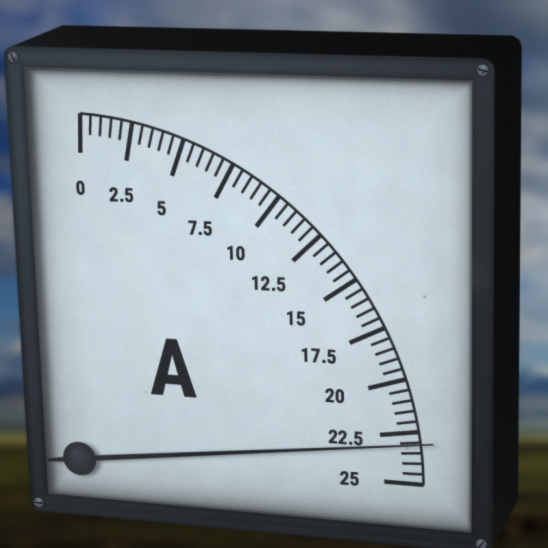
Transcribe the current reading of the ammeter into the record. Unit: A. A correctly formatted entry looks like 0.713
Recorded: 23
